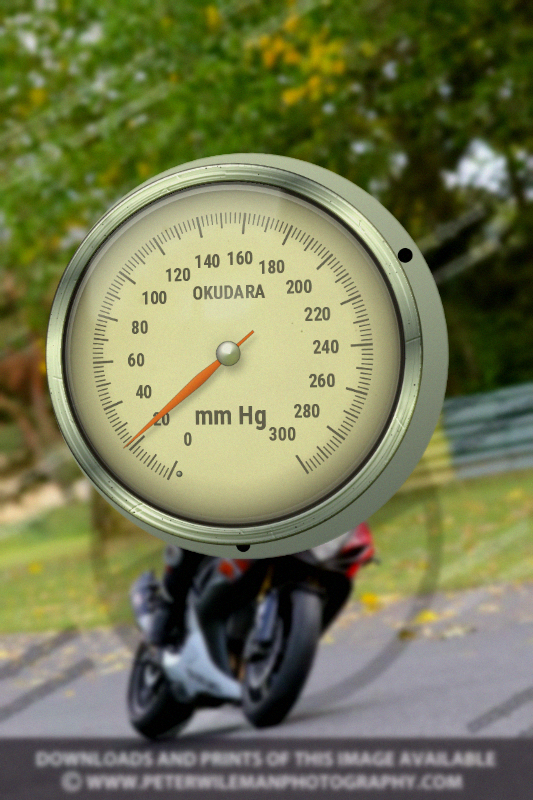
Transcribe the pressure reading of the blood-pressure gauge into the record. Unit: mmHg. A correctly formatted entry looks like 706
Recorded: 22
